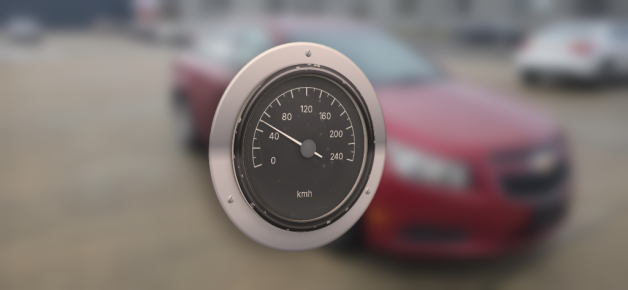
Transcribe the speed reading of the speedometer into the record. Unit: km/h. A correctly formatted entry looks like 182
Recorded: 50
